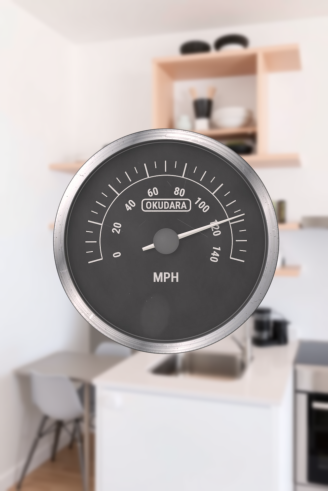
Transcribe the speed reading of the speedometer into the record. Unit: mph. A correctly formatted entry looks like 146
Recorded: 117.5
